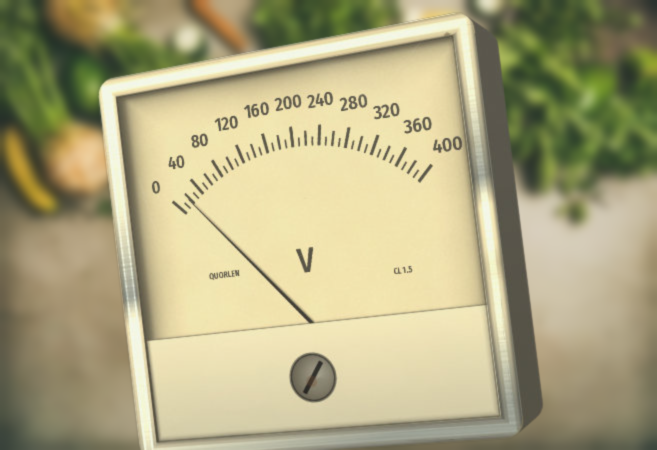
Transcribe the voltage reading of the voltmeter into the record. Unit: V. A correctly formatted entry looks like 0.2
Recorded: 20
